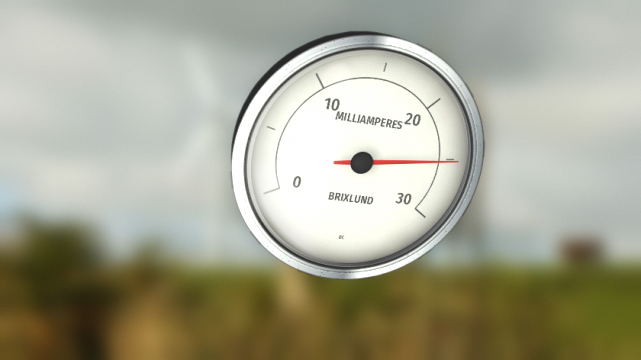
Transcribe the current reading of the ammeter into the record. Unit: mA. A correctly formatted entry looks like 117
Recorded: 25
